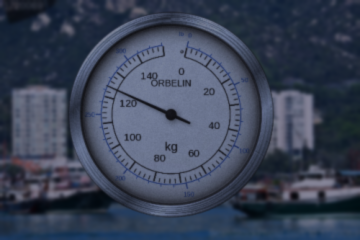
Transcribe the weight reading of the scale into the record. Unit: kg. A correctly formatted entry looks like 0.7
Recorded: 124
